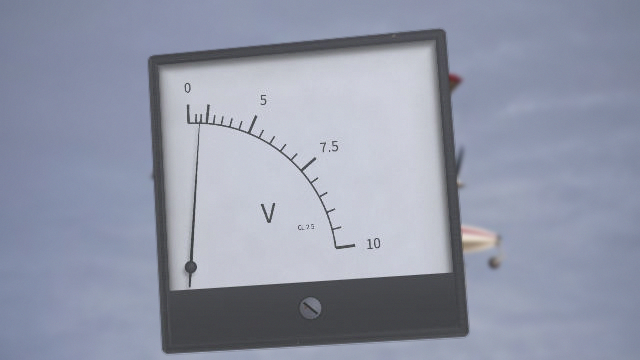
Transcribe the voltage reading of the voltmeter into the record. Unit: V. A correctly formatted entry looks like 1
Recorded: 2
